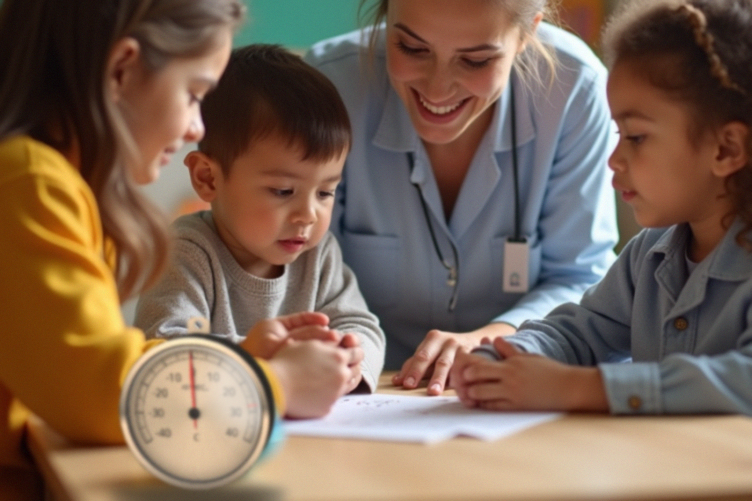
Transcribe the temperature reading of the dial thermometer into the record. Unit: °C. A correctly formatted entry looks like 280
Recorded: 0
